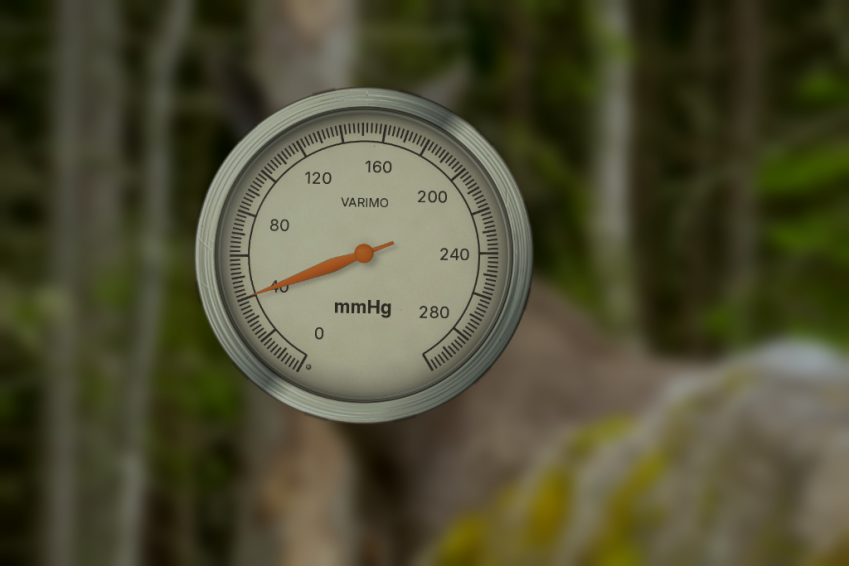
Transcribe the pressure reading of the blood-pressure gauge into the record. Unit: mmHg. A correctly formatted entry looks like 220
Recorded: 40
